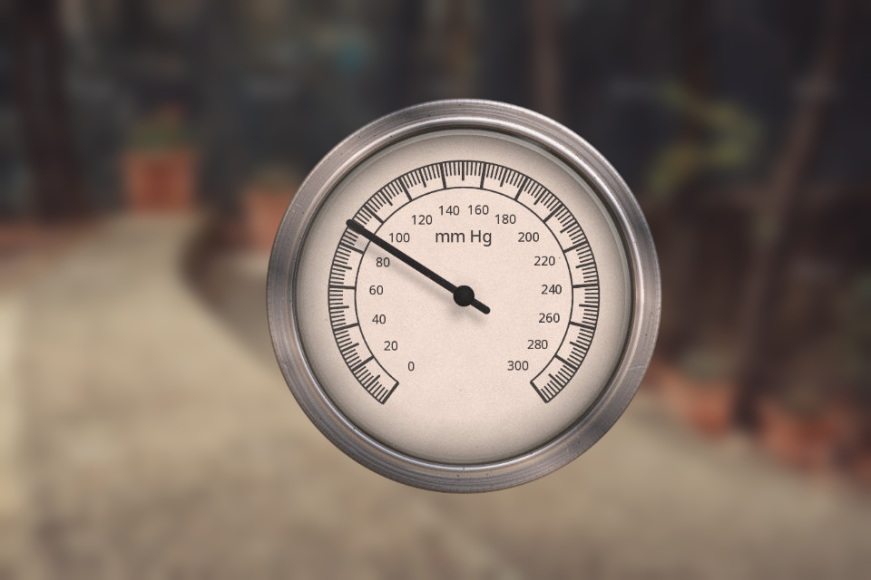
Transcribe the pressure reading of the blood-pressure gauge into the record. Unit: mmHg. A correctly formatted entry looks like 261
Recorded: 90
